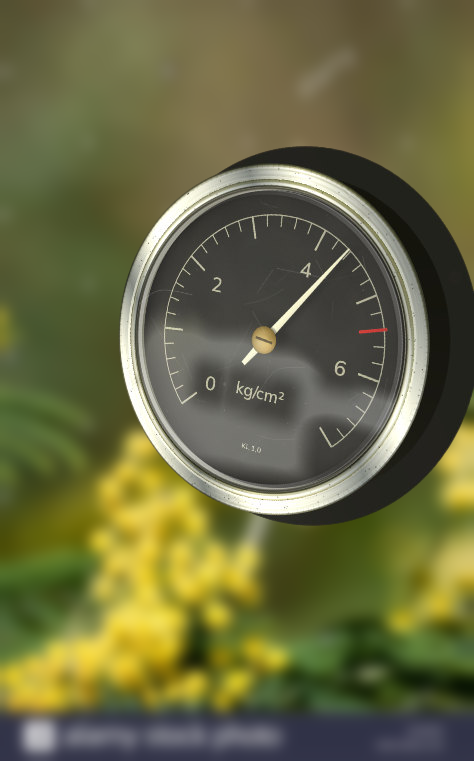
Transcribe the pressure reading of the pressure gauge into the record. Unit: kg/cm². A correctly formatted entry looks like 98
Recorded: 4.4
